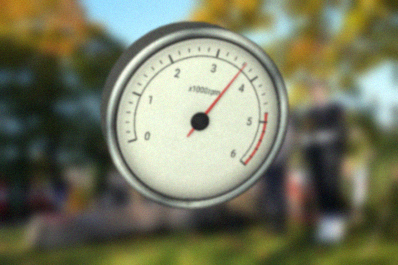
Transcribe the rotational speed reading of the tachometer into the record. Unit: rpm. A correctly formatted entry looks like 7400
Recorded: 3600
